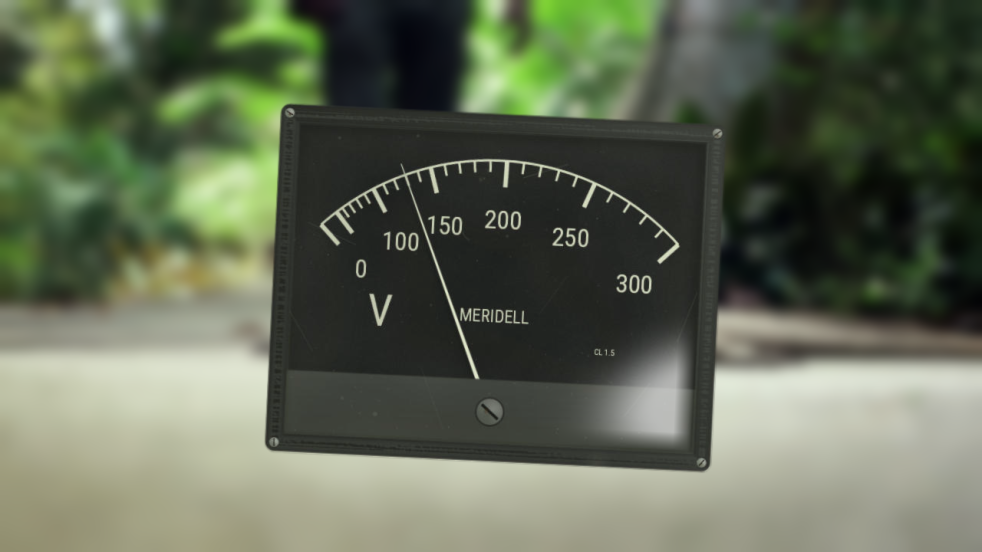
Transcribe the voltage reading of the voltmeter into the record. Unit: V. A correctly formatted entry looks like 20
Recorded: 130
